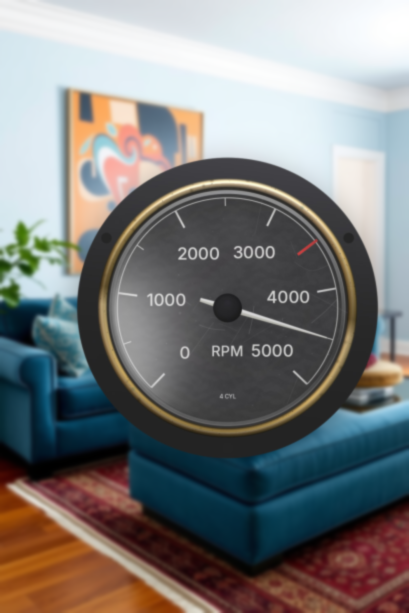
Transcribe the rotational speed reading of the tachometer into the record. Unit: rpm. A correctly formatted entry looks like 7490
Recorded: 4500
